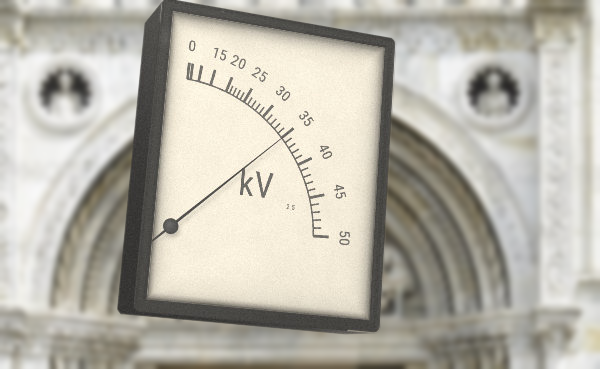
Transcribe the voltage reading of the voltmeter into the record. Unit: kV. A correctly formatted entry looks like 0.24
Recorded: 35
